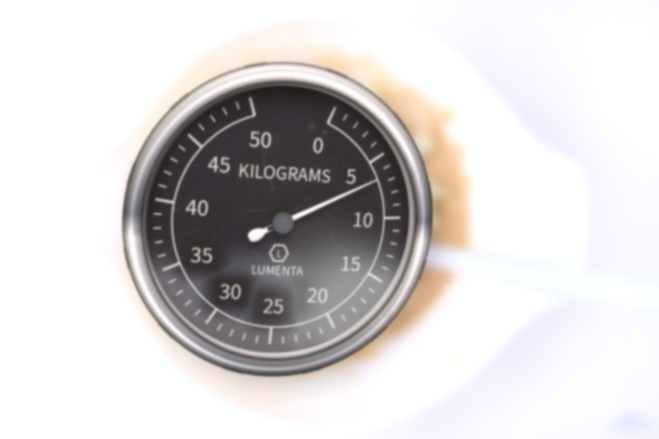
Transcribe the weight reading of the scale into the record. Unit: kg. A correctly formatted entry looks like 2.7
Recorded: 6.5
